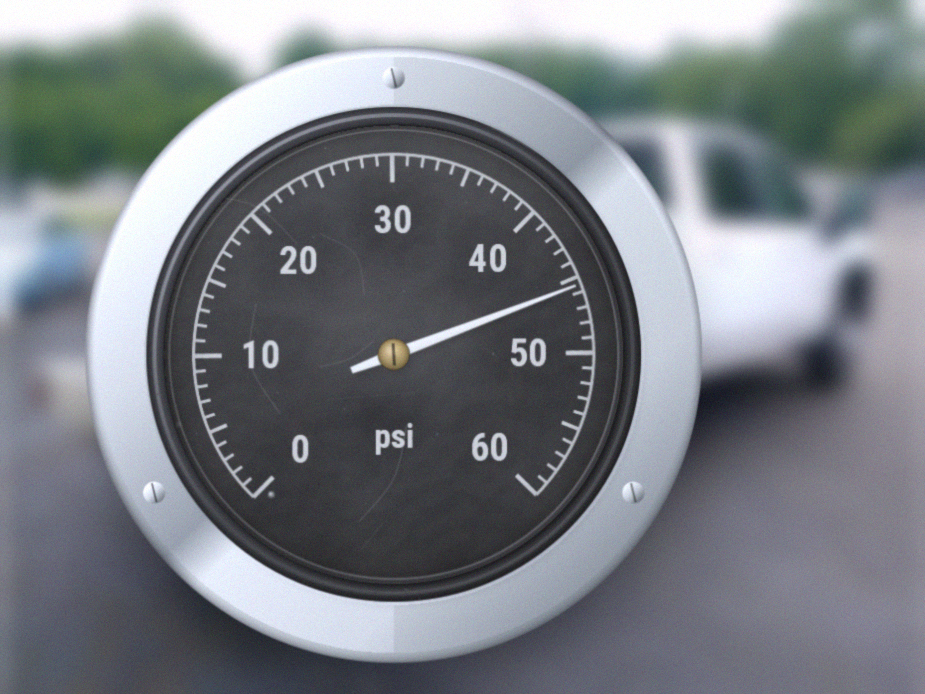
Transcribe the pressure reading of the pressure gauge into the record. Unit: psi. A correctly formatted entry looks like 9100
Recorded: 45.5
